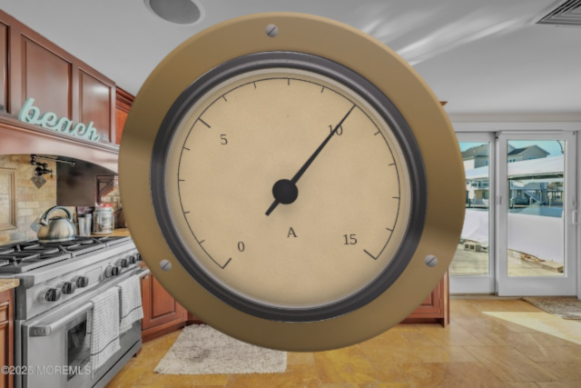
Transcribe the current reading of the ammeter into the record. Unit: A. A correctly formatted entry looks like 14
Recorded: 10
